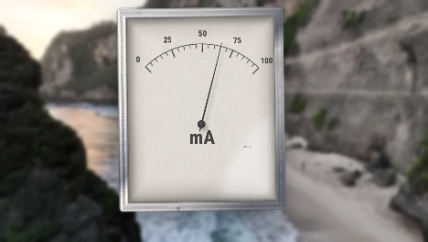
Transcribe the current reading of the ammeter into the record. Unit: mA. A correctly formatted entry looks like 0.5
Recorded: 65
